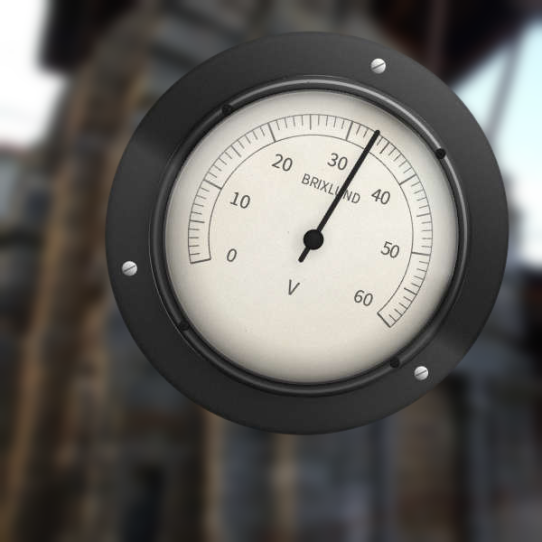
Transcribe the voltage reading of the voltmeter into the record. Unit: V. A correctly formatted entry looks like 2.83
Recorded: 33
